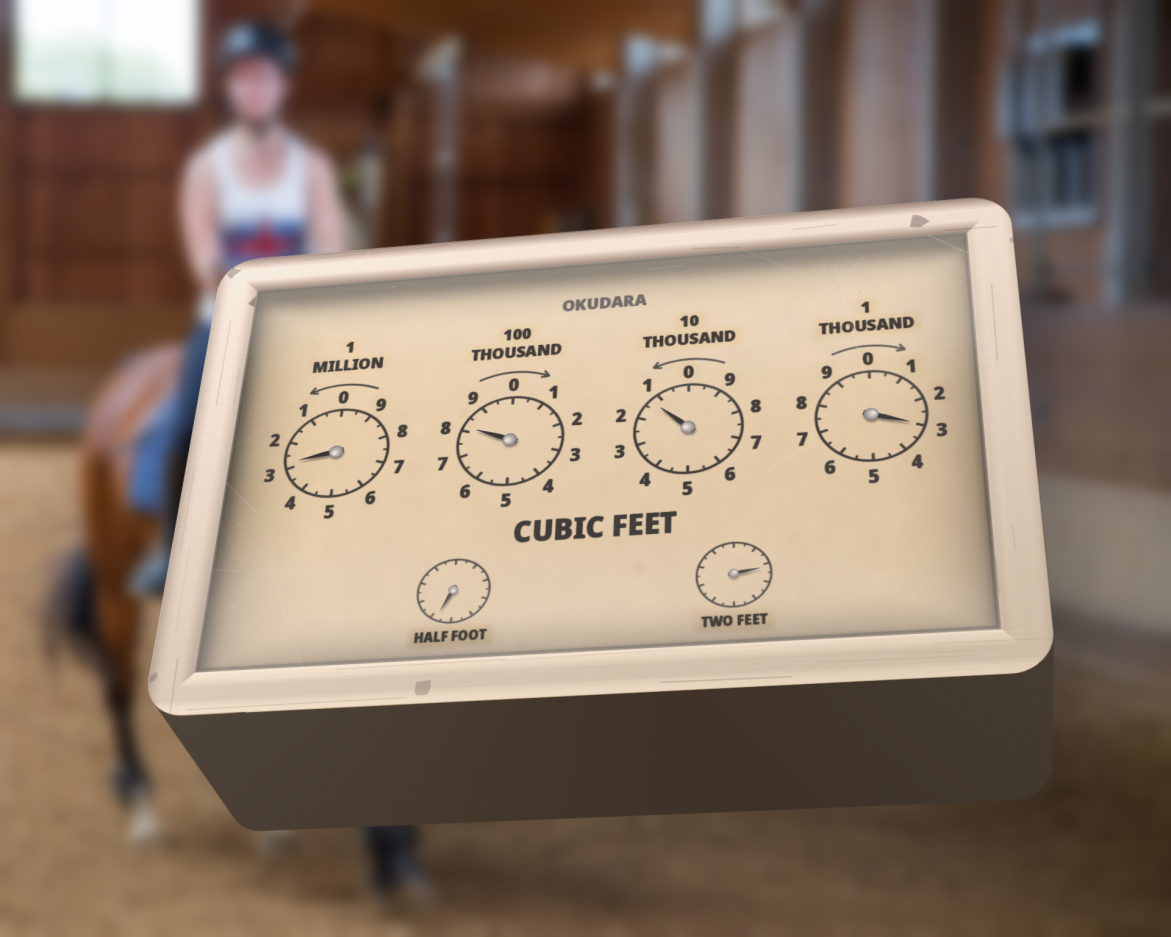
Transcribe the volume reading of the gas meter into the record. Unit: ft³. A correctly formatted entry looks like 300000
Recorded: 281300
